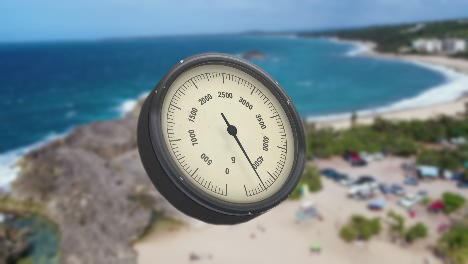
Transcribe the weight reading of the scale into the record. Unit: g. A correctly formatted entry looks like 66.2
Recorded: 4750
